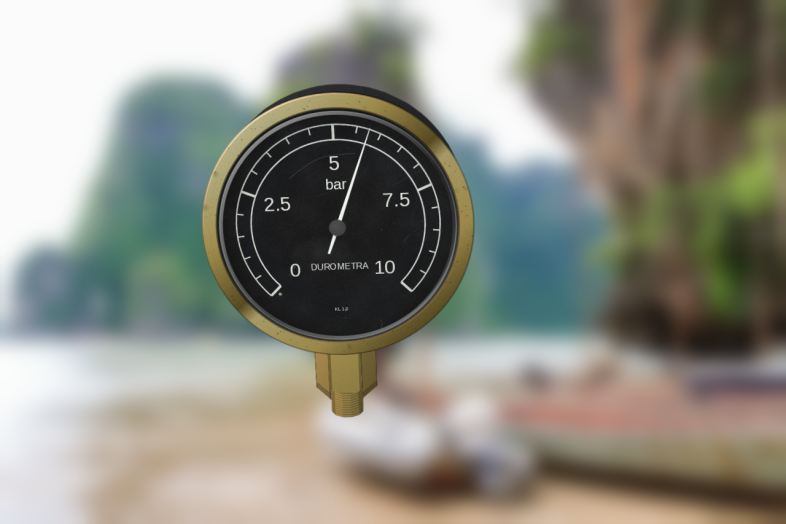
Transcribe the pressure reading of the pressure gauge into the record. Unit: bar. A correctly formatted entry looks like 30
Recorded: 5.75
